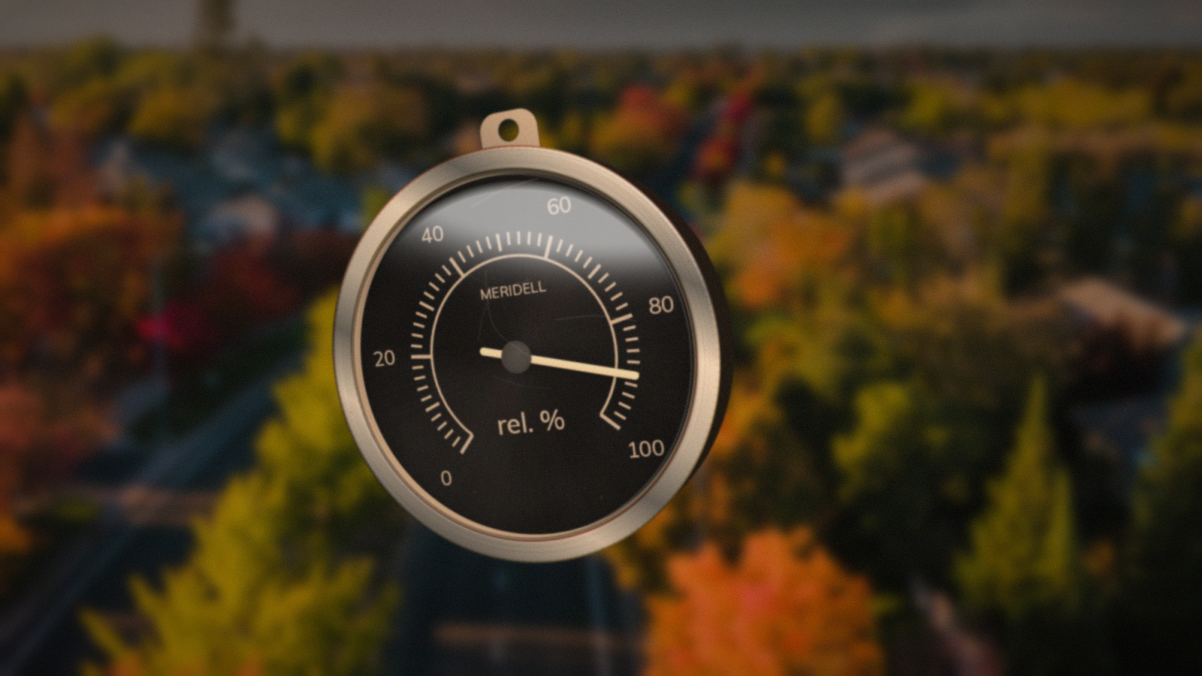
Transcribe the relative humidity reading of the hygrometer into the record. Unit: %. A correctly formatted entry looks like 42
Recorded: 90
